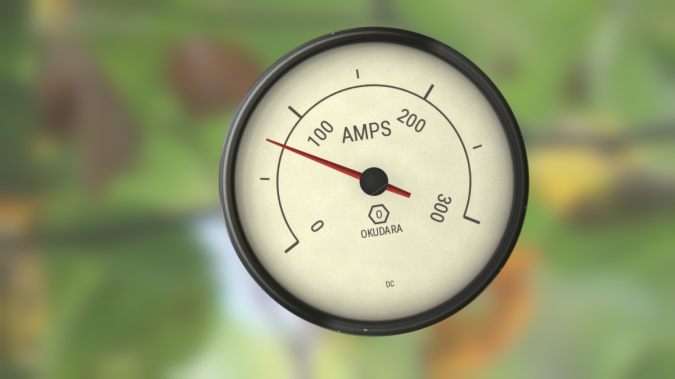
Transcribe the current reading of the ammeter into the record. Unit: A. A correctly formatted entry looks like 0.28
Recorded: 75
